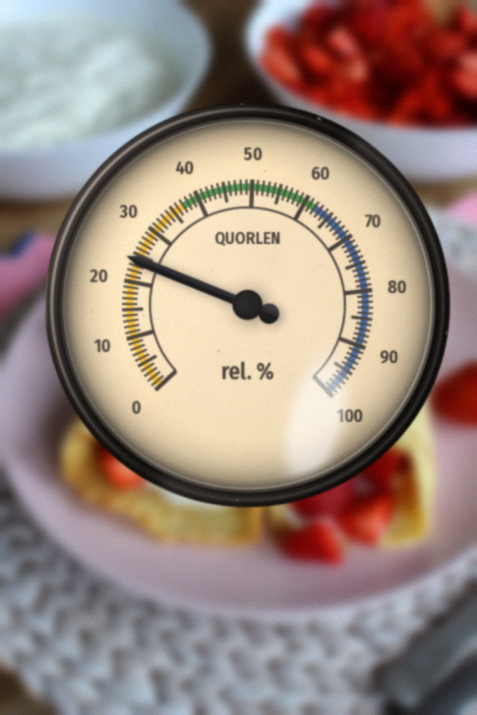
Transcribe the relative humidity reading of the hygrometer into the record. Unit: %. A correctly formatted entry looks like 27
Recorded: 24
